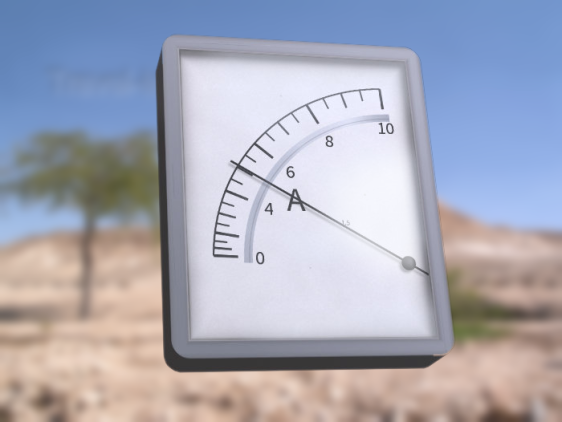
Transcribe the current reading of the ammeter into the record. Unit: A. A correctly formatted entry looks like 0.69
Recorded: 5
